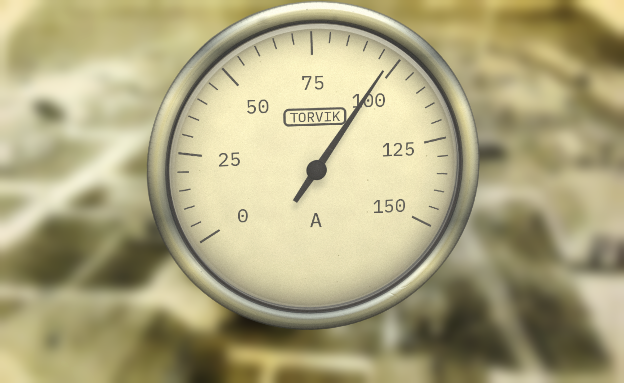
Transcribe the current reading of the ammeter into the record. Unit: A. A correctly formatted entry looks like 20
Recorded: 97.5
